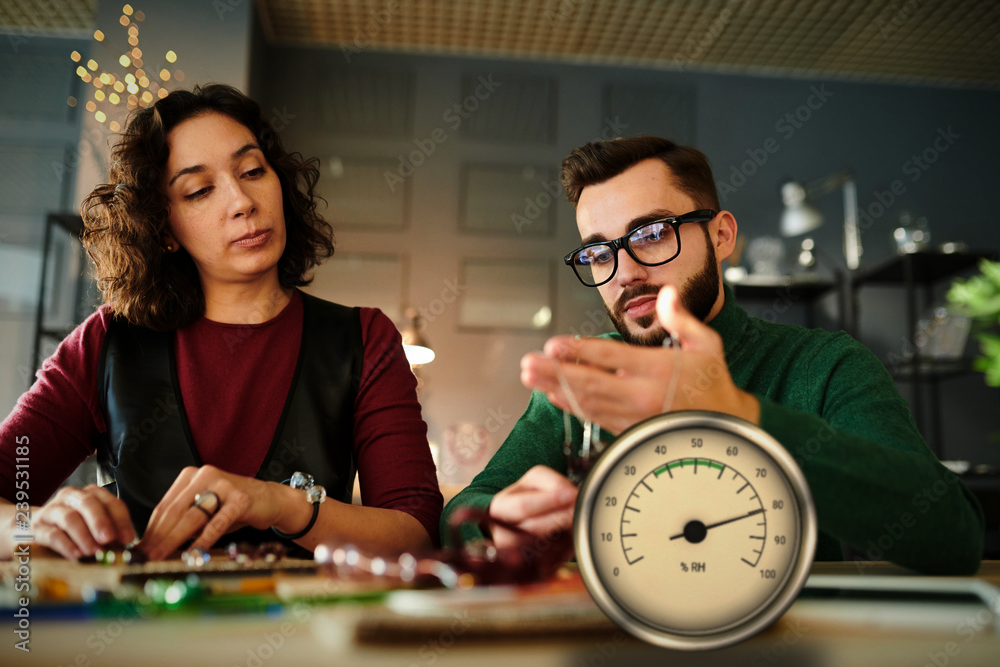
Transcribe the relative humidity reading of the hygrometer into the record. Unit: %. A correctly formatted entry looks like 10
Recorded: 80
